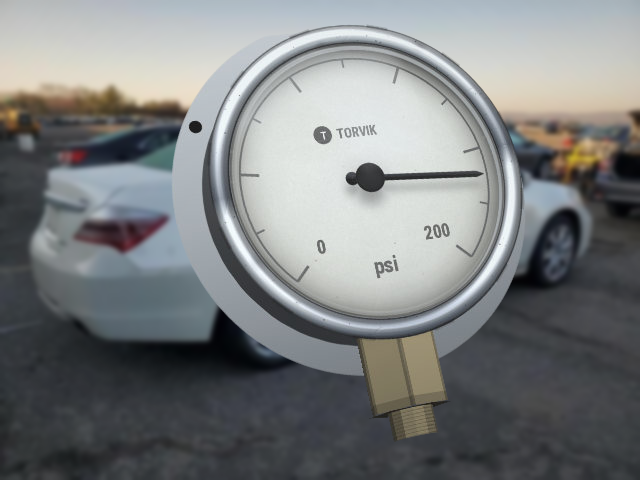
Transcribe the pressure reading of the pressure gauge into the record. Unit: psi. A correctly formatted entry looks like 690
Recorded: 170
